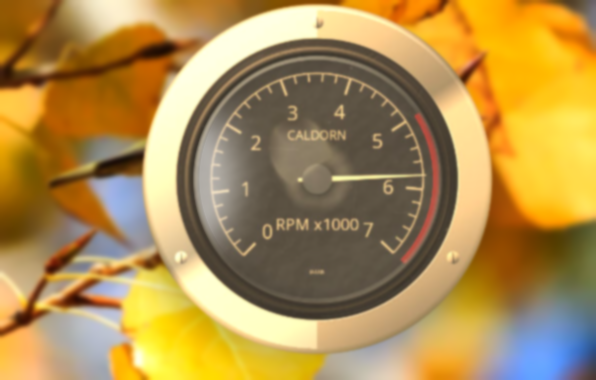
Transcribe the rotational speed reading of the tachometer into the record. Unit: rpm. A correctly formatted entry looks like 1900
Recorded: 5800
